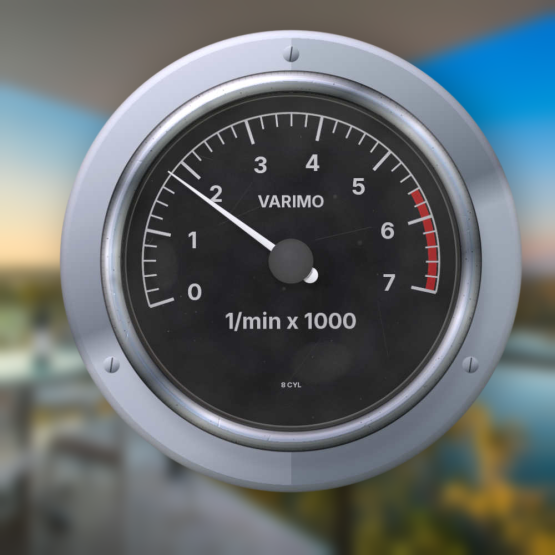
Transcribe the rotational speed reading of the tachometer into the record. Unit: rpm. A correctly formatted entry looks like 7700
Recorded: 1800
